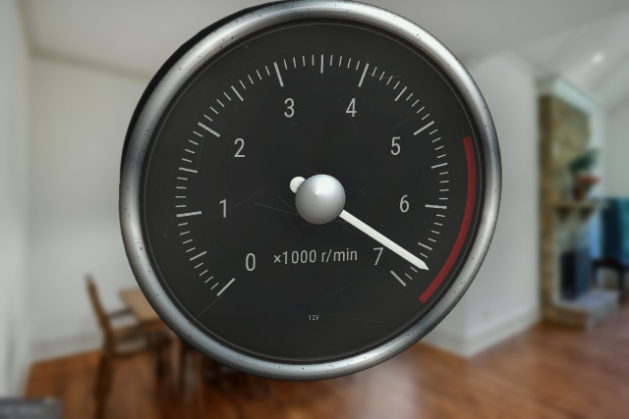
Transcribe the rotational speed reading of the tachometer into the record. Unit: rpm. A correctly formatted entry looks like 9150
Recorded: 6700
